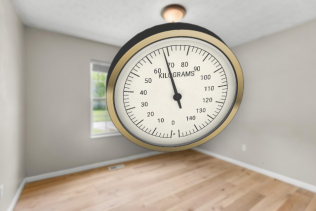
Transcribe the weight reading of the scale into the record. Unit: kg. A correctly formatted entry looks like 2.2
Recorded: 68
